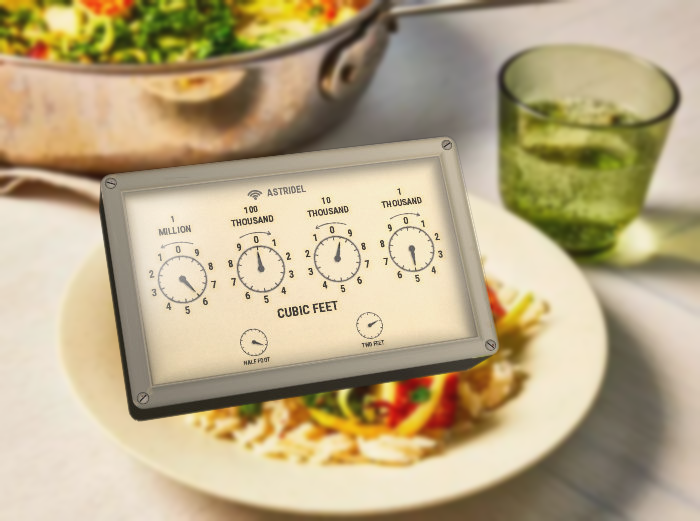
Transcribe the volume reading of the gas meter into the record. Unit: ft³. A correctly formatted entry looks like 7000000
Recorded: 599500
